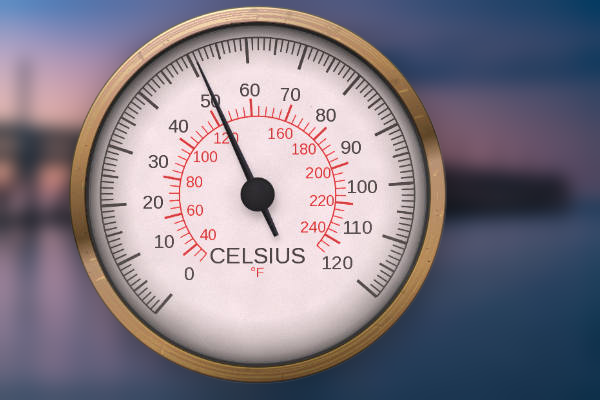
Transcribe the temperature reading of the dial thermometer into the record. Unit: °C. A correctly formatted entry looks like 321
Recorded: 51
